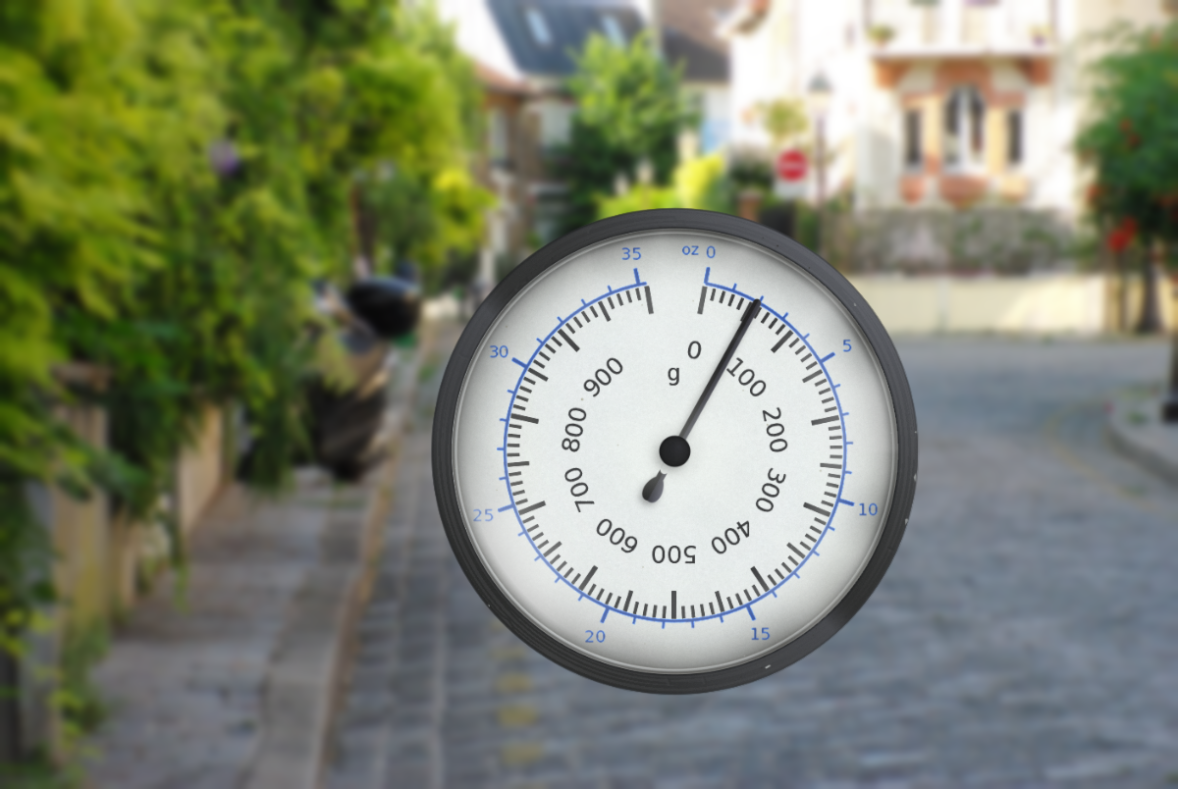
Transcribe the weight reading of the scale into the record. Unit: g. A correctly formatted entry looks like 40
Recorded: 55
